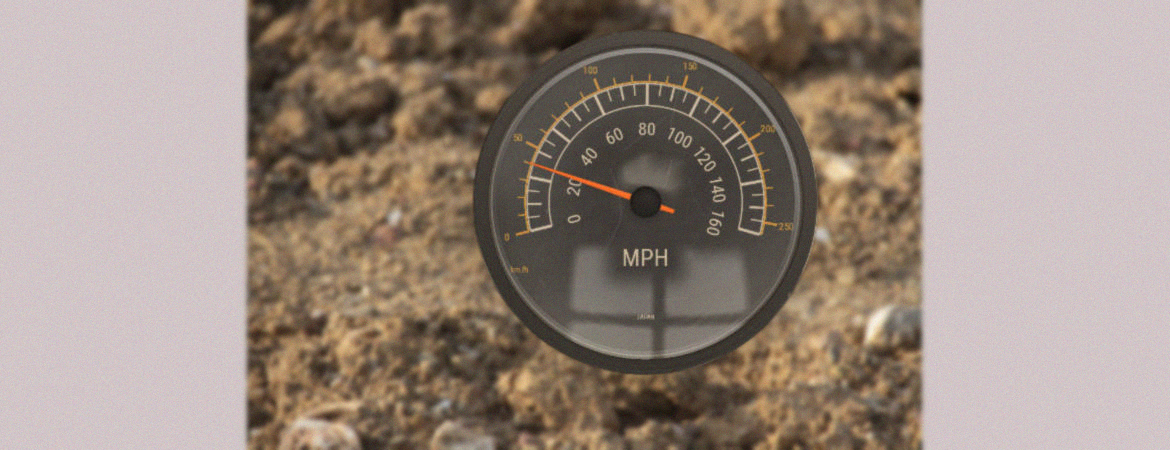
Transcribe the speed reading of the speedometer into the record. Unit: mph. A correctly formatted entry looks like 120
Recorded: 25
